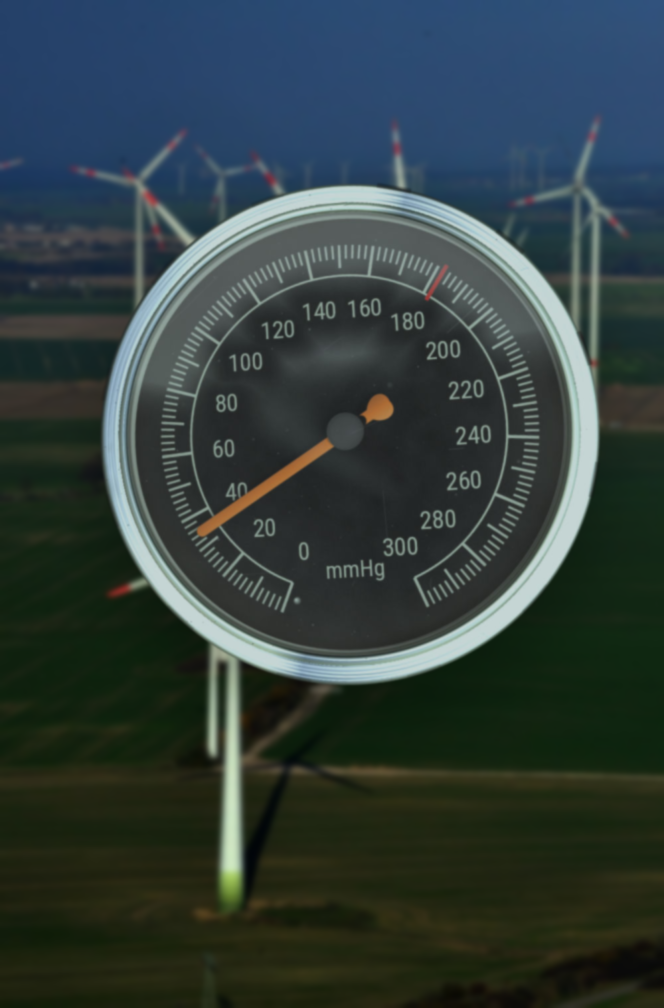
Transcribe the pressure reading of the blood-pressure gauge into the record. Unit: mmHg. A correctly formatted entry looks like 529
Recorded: 34
